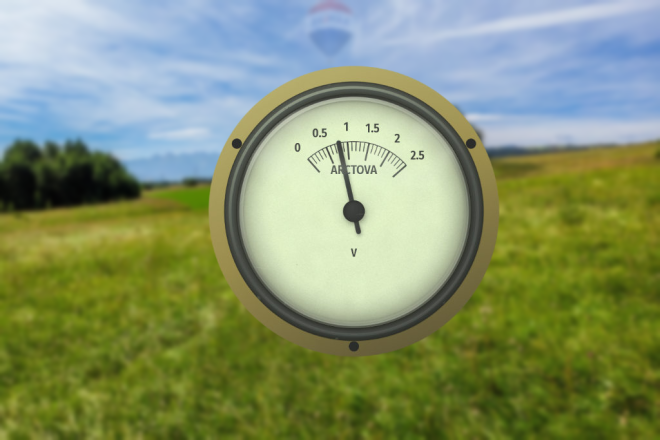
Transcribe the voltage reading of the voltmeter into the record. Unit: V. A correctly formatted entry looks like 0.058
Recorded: 0.8
